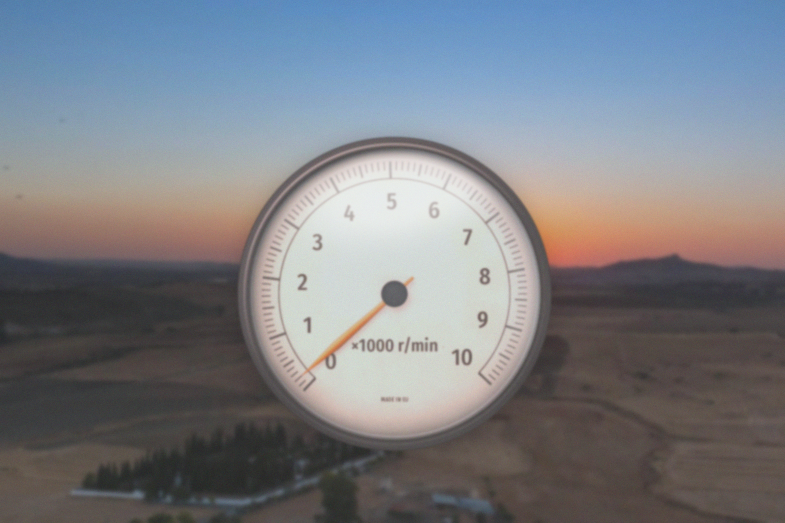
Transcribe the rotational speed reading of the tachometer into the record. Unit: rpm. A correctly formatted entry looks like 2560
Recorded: 200
